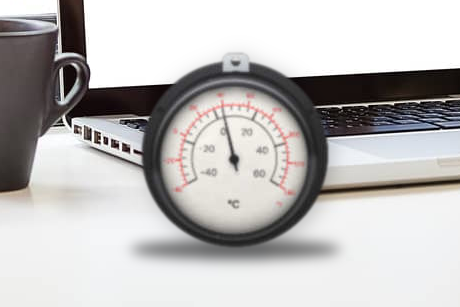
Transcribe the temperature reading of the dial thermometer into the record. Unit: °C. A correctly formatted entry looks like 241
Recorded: 4
